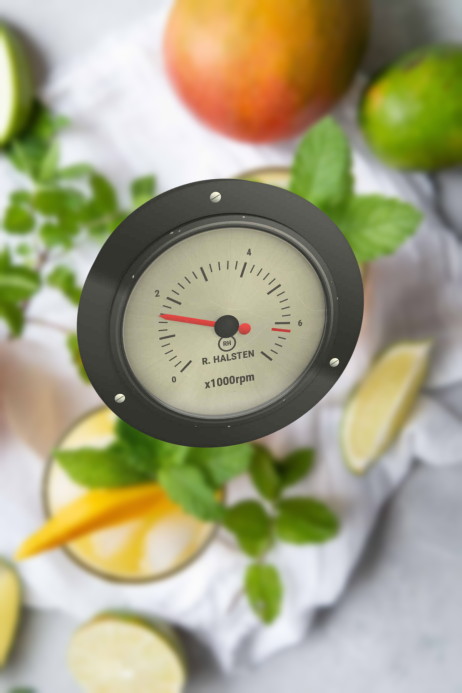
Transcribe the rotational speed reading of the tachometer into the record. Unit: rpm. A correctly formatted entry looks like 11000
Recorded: 1600
